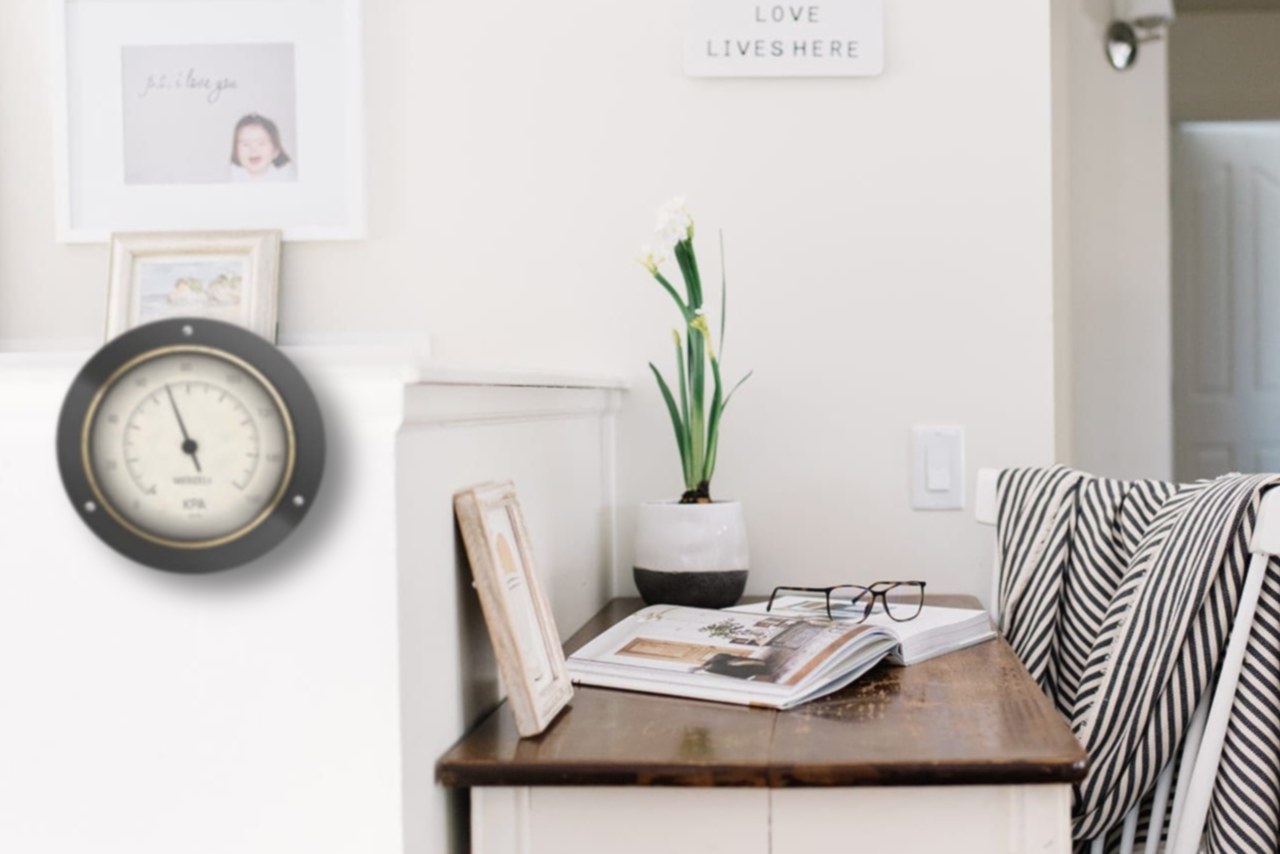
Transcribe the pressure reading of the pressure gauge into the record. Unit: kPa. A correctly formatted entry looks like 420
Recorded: 70
